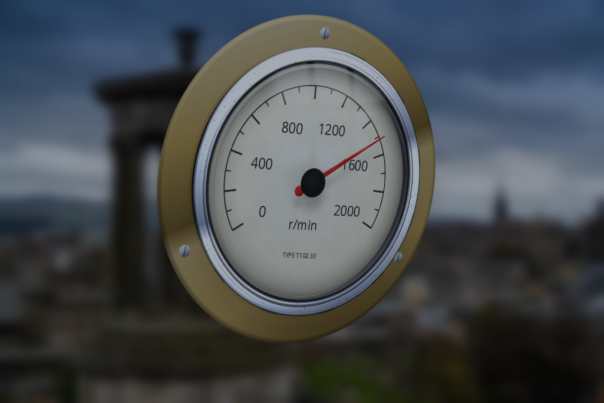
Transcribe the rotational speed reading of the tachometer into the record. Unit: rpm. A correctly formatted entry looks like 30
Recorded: 1500
